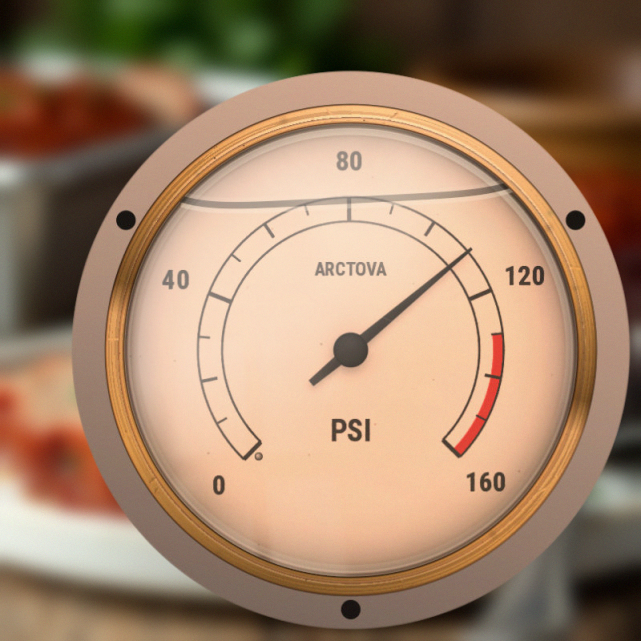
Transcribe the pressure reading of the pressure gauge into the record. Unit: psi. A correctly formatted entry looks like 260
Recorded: 110
